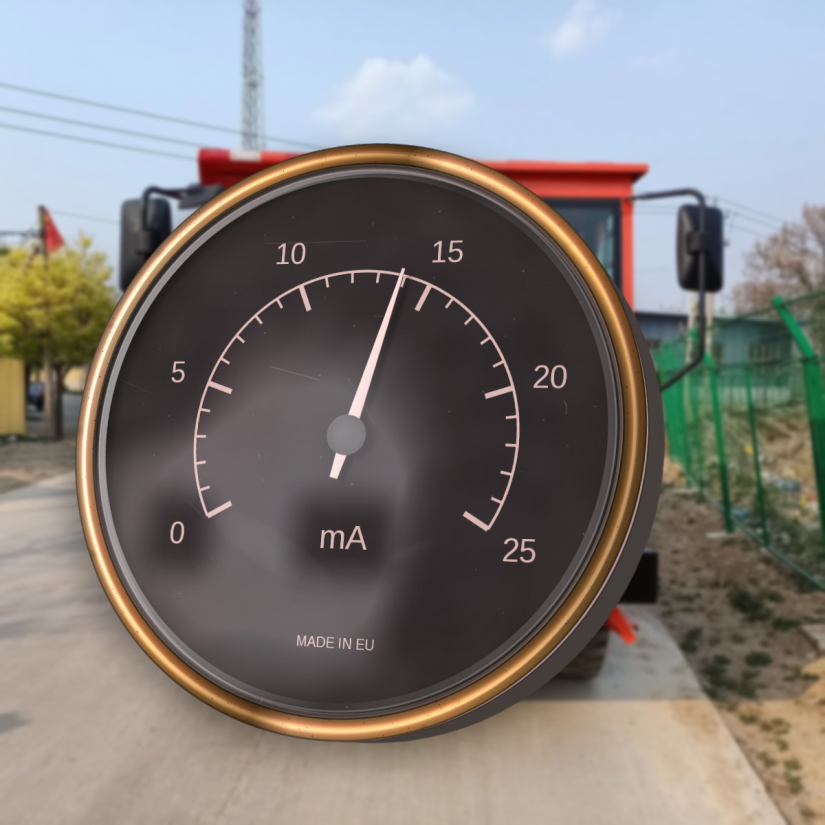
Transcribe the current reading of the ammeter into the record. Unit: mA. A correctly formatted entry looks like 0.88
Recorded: 14
